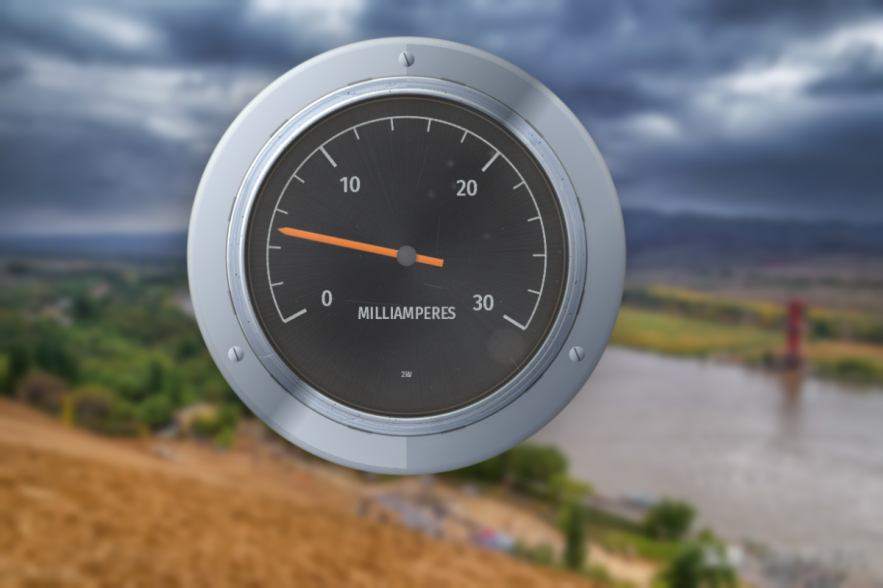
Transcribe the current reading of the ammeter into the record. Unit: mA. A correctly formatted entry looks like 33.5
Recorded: 5
